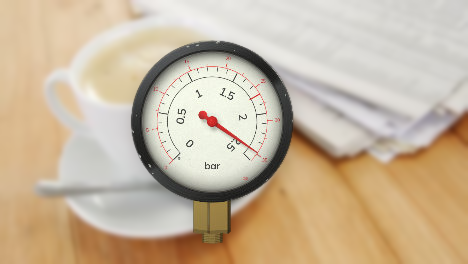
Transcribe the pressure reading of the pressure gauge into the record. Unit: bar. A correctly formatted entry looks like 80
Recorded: 2.4
